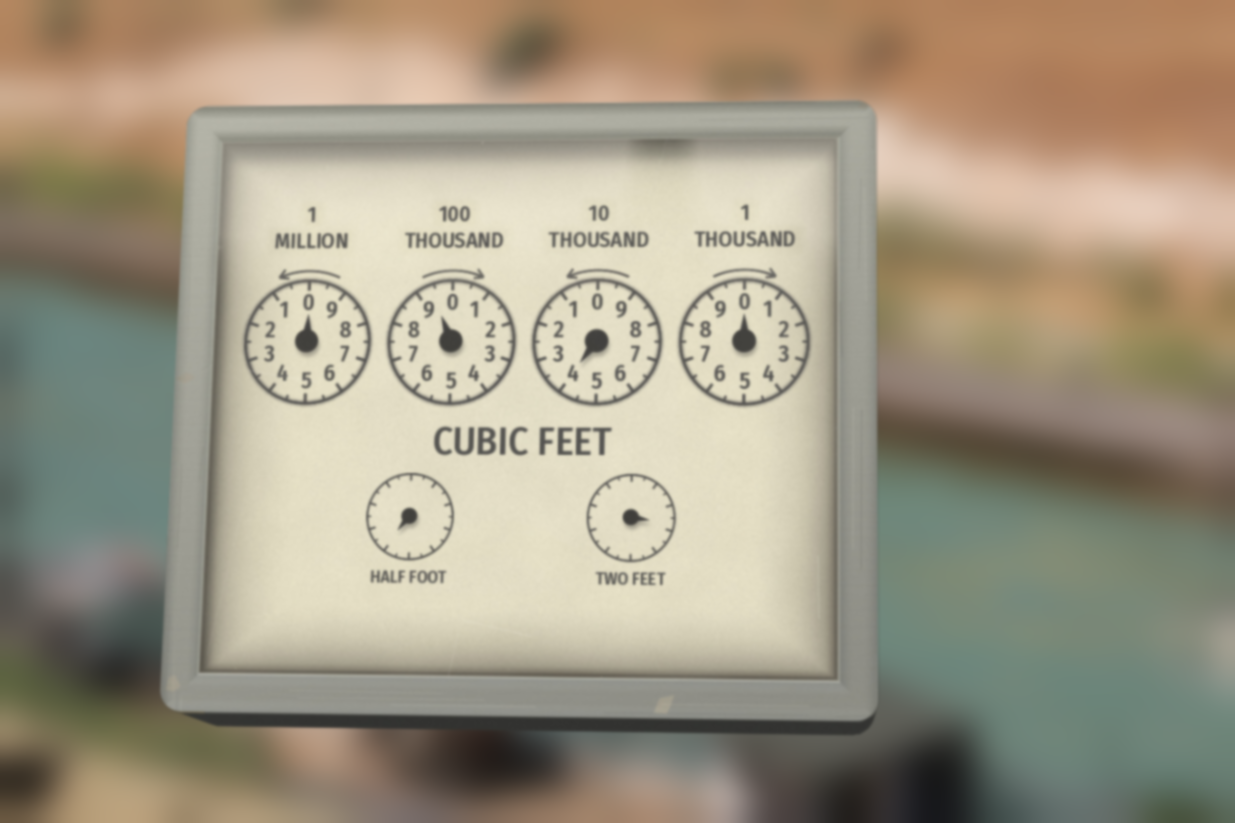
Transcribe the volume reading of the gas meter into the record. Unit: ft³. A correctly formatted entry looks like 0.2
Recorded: 994000
